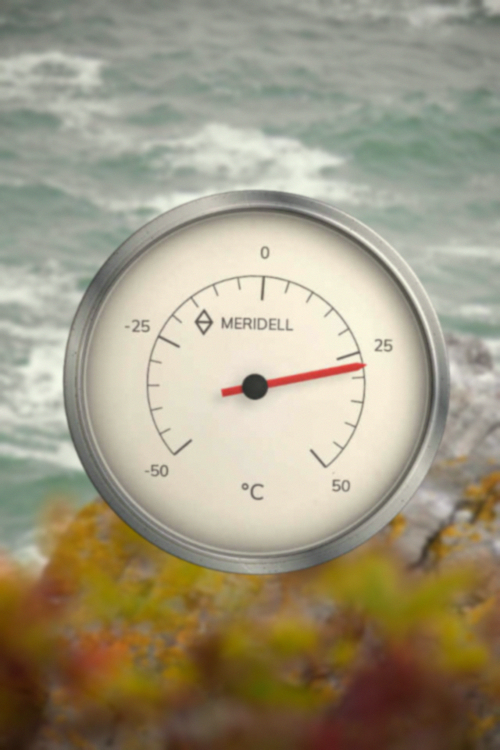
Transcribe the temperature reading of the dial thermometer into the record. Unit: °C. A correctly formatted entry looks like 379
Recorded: 27.5
